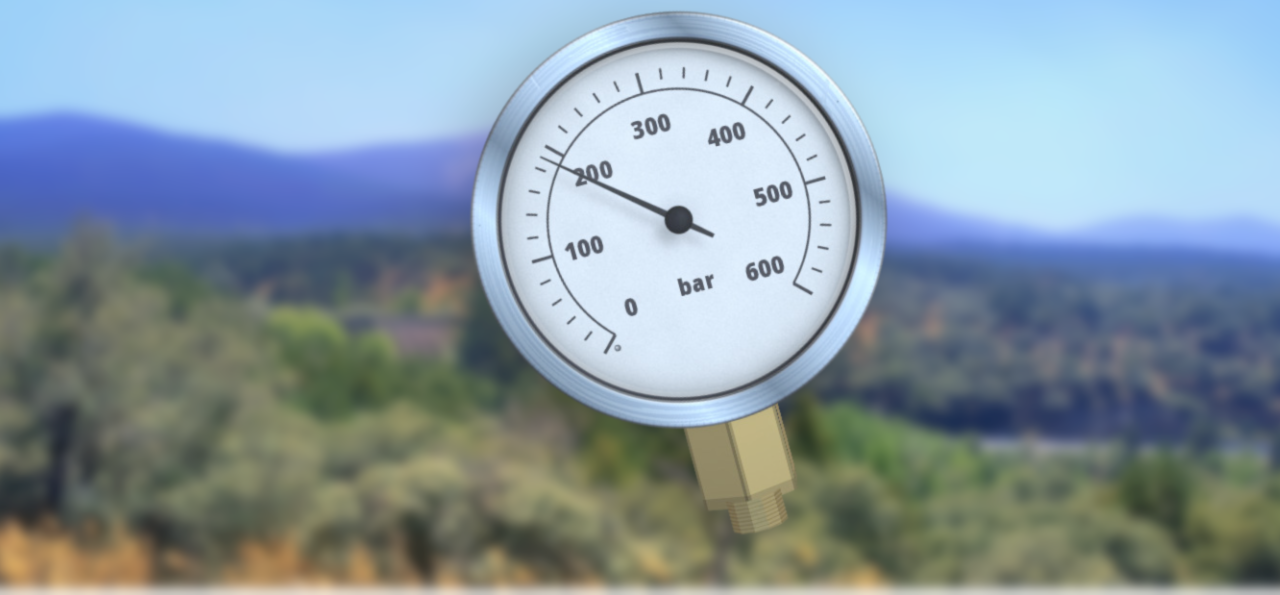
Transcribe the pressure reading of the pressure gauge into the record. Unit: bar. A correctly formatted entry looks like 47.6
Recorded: 190
